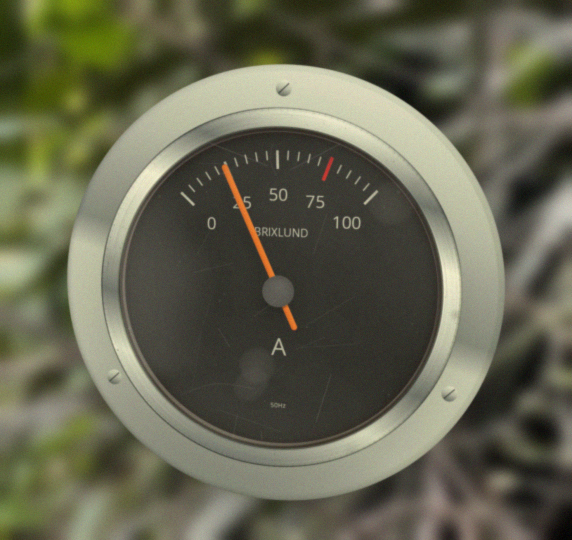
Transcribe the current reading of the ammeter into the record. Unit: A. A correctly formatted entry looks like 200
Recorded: 25
